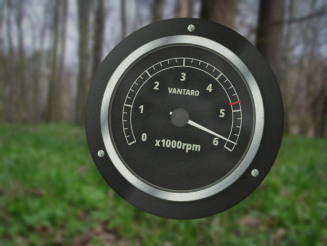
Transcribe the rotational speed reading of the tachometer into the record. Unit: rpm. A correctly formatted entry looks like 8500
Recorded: 5800
